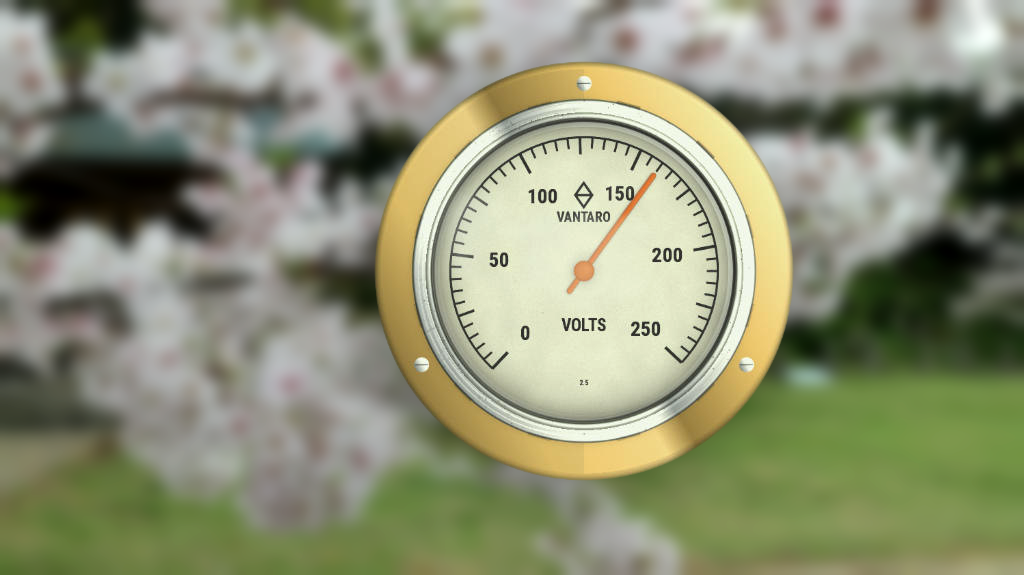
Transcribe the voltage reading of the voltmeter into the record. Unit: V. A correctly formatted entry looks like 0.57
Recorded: 160
